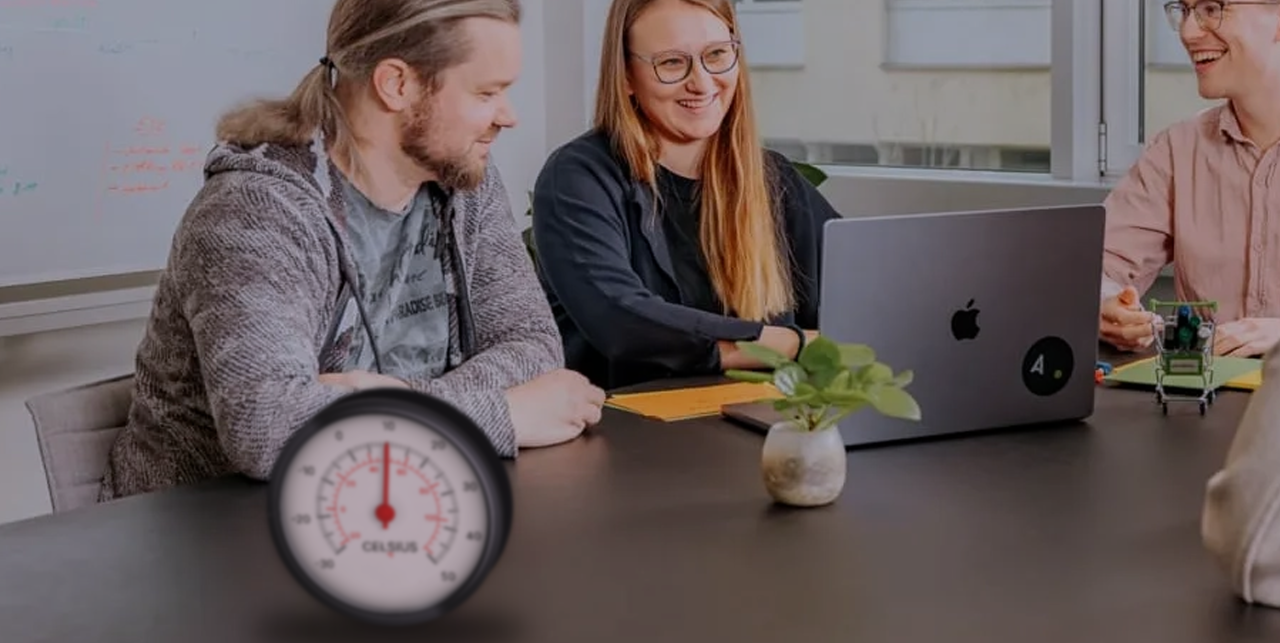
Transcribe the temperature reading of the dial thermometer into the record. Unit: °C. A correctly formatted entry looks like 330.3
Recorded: 10
